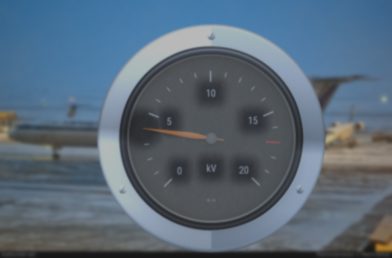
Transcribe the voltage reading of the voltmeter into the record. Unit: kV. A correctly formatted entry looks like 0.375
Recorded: 4
